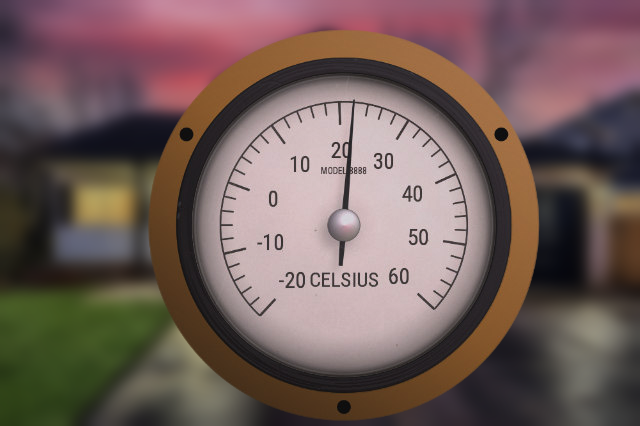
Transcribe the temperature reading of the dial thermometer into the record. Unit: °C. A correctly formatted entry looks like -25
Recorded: 22
